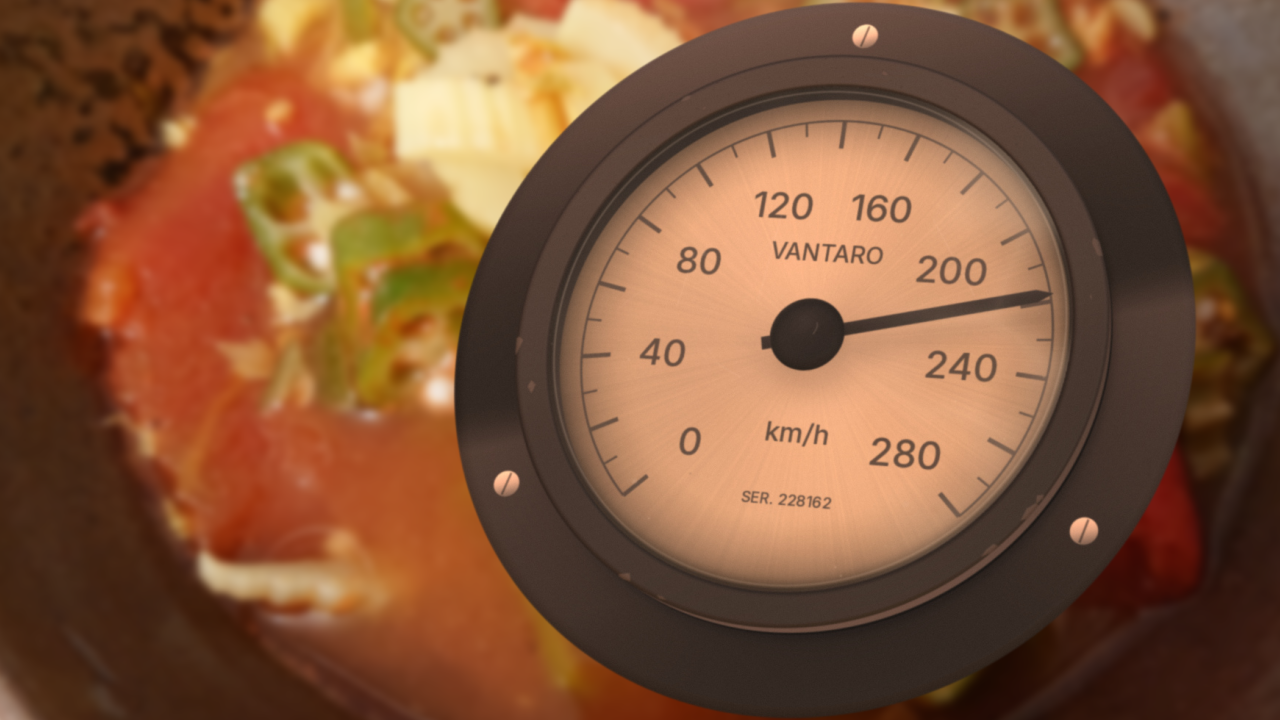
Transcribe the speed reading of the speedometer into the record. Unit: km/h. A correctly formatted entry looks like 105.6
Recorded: 220
